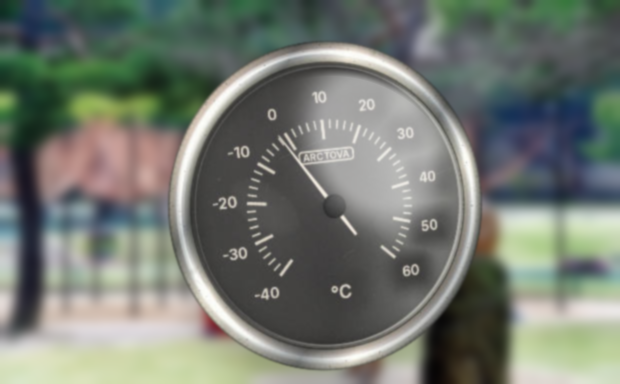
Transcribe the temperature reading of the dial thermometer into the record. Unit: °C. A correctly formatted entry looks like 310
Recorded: -2
